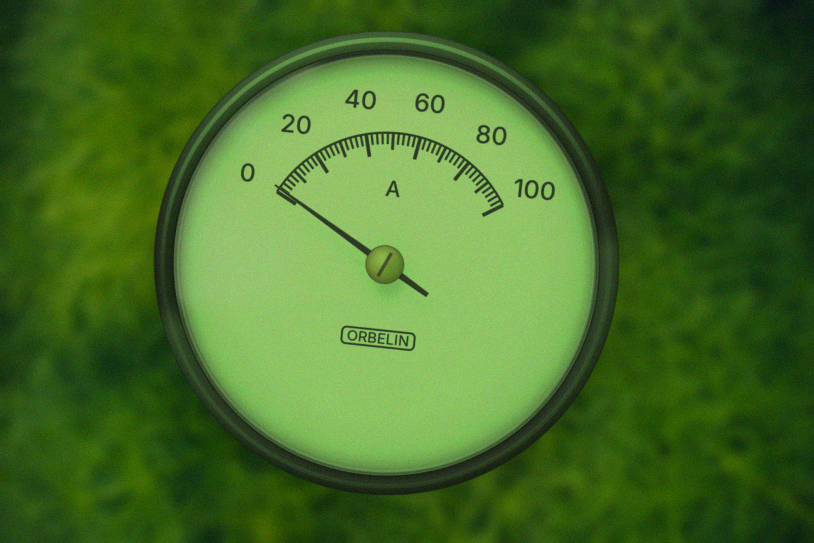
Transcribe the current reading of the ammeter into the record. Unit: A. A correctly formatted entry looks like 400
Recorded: 2
